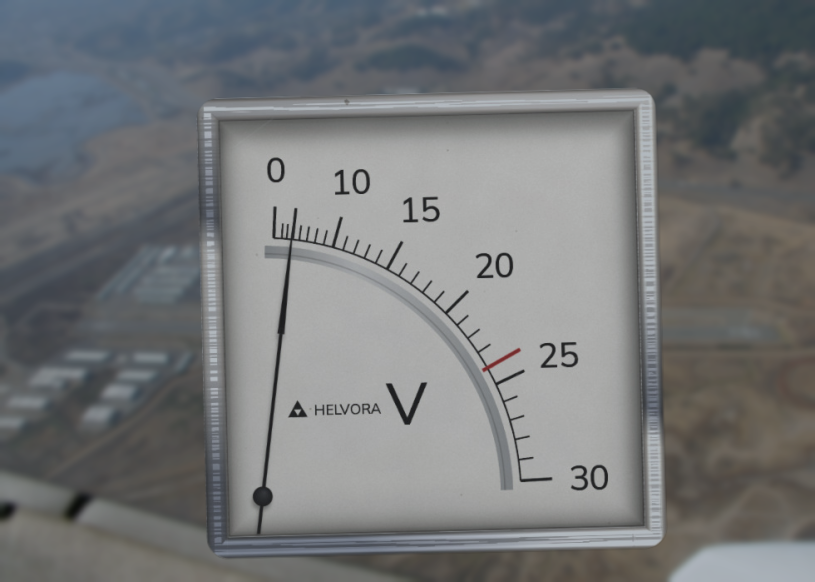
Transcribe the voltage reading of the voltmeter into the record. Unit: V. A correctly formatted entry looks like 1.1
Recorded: 5
